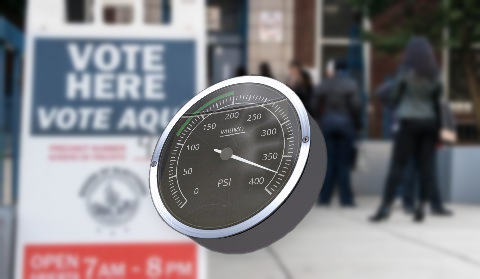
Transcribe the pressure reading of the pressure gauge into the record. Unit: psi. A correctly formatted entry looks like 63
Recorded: 375
